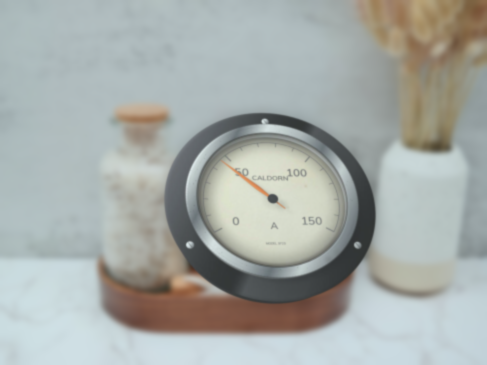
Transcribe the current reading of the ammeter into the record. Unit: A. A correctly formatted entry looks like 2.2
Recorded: 45
